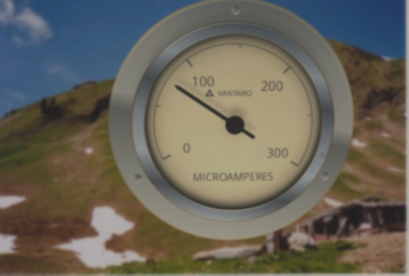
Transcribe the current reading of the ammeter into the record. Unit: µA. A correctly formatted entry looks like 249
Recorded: 75
